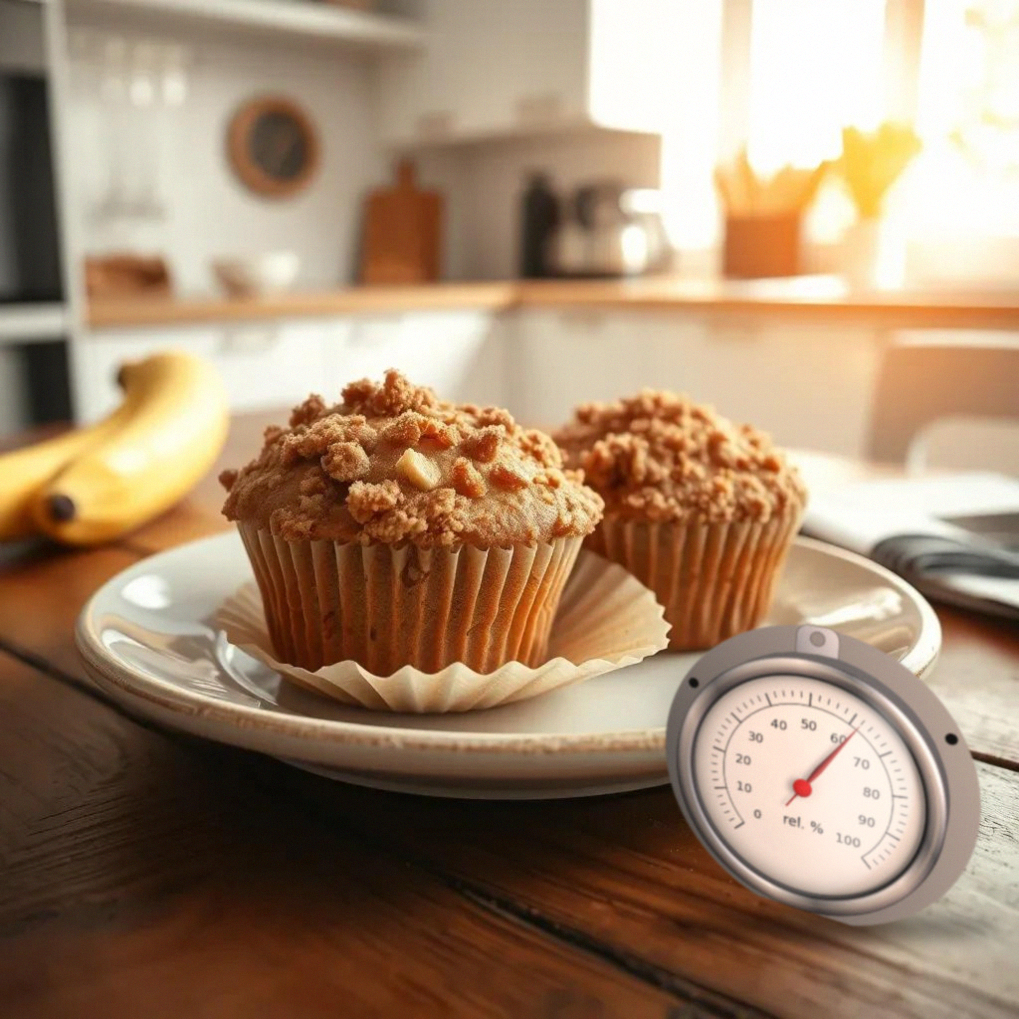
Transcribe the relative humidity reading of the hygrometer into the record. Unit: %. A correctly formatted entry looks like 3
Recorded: 62
